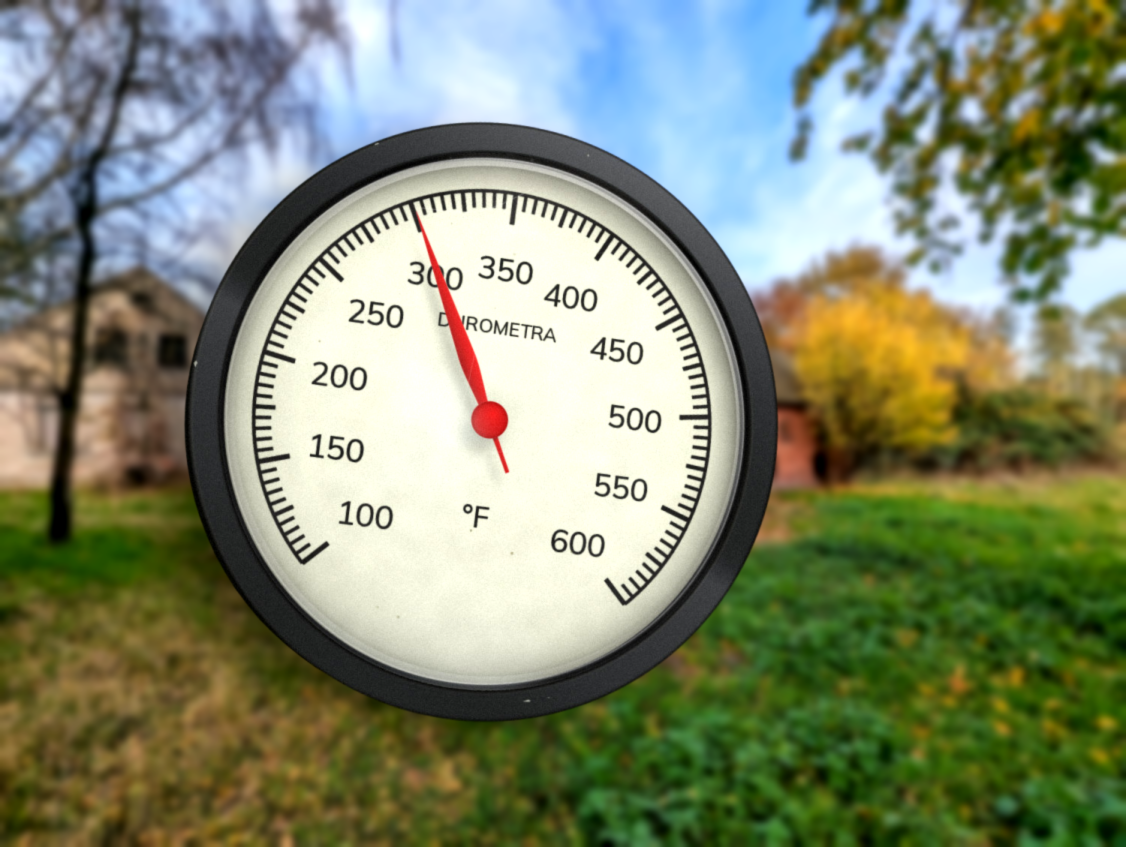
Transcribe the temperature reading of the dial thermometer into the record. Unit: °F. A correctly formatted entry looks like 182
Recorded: 300
